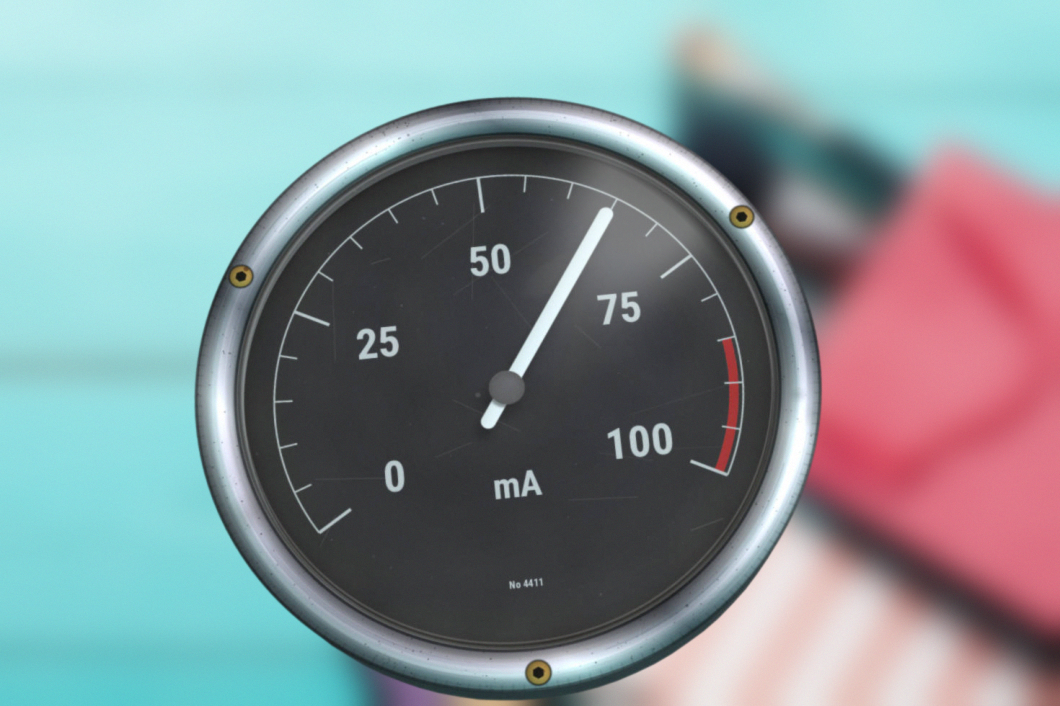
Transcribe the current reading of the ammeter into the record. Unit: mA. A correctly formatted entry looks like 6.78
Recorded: 65
